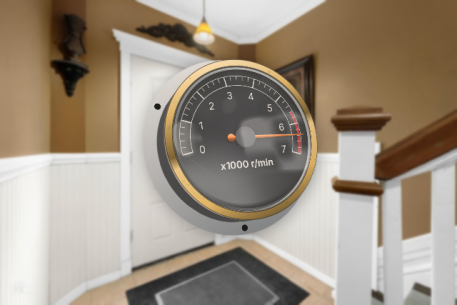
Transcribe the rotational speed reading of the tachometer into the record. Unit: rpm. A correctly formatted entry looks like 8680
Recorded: 6400
